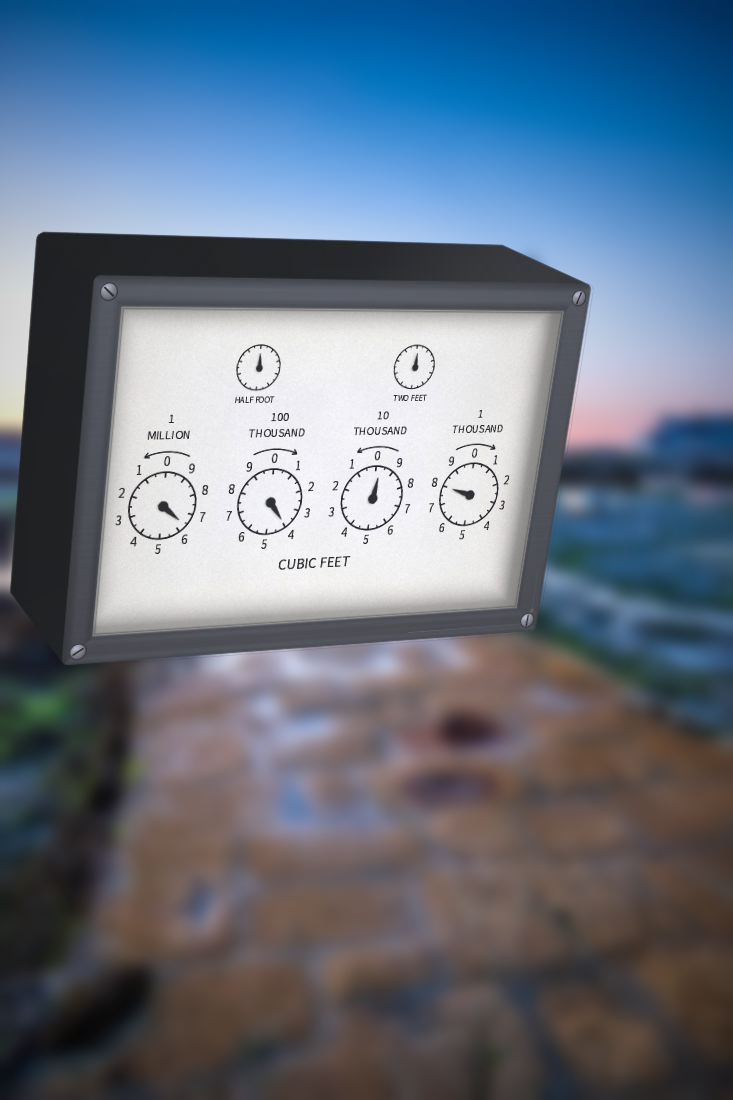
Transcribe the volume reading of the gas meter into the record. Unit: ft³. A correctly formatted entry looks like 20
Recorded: 639800
